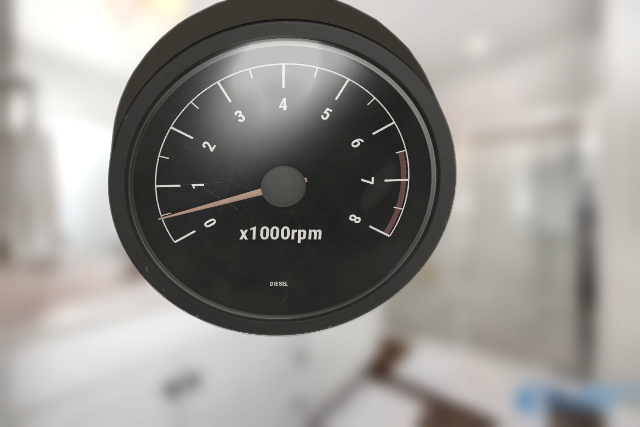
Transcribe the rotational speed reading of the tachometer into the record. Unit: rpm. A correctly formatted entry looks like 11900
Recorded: 500
